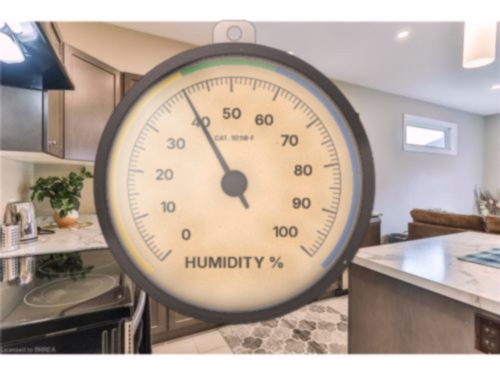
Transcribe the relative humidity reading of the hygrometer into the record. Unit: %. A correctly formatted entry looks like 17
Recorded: 40
